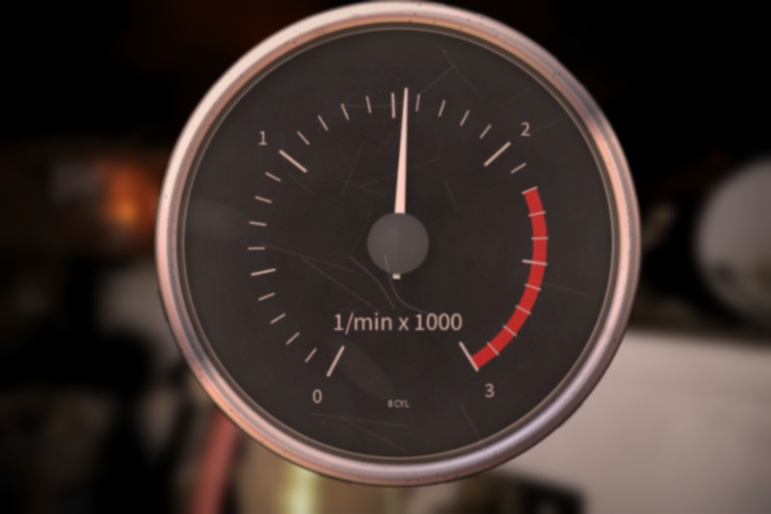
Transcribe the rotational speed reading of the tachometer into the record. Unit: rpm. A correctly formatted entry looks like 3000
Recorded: 1550
